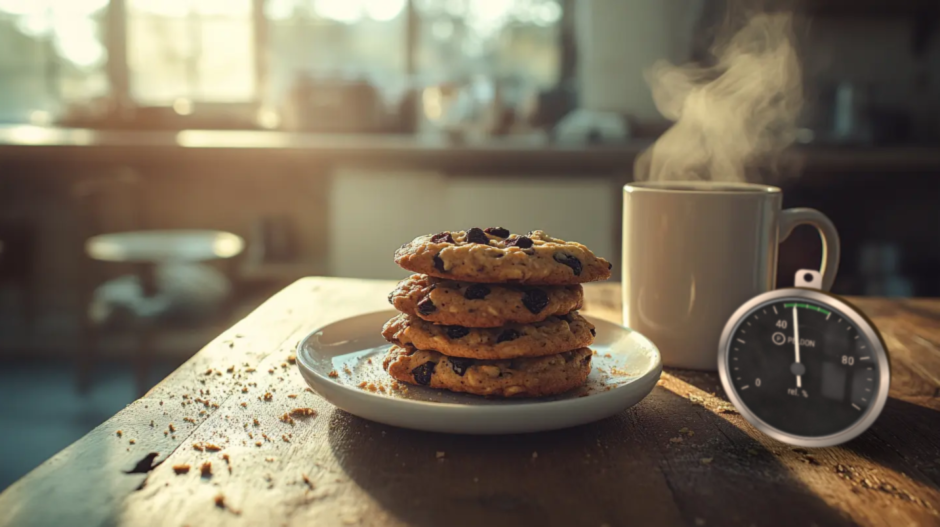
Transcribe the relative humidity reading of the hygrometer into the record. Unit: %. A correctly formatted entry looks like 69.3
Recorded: 48
